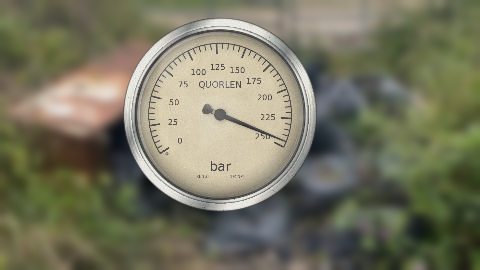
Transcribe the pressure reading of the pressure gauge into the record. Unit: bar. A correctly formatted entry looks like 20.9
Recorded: 245
